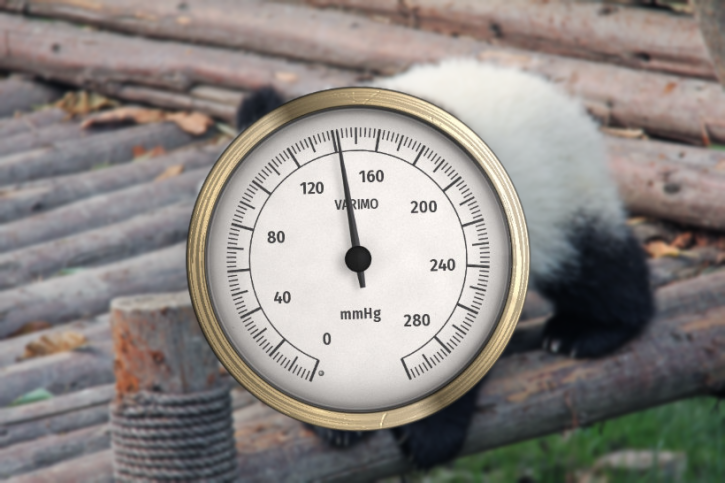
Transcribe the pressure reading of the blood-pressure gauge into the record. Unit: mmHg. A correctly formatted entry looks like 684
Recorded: 142
